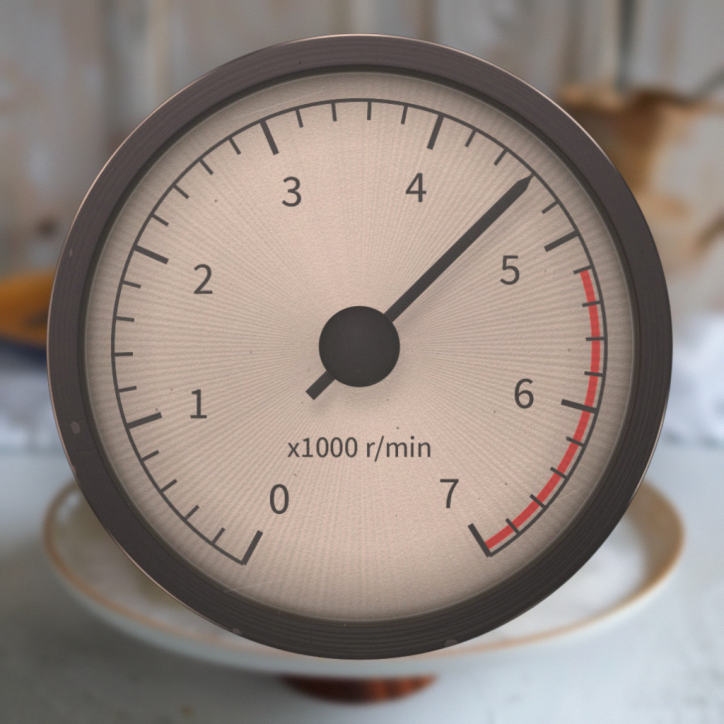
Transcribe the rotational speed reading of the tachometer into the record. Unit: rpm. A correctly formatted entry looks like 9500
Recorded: 4600
